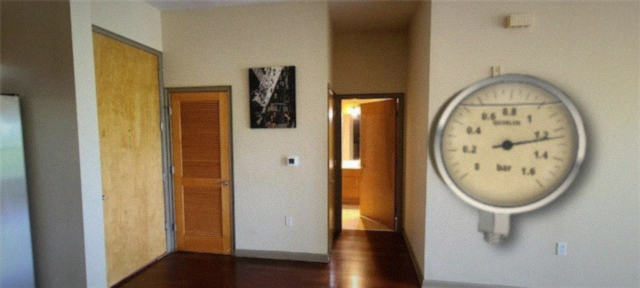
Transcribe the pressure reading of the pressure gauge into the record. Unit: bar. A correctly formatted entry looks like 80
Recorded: 1.25
